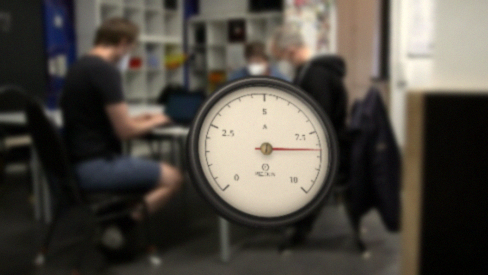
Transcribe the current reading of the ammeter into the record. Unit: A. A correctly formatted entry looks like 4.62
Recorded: 8.25
